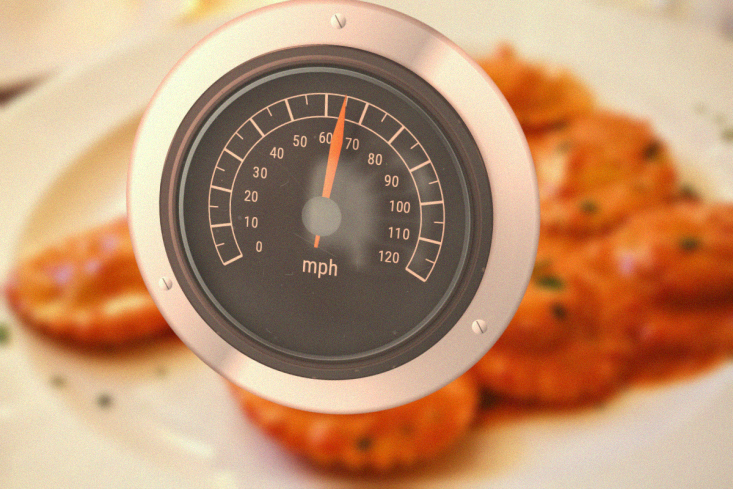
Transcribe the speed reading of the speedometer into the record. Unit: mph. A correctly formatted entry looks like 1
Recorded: 65
